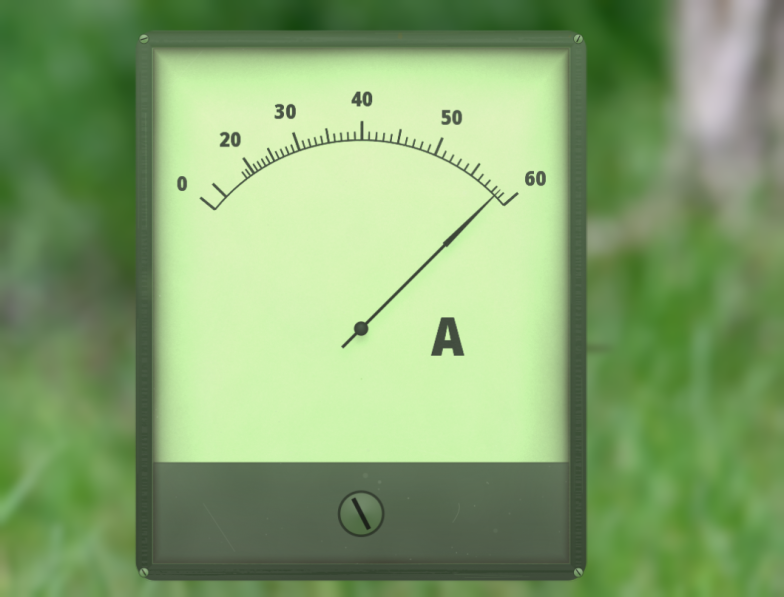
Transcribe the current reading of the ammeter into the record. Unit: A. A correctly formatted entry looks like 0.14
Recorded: 58.5
